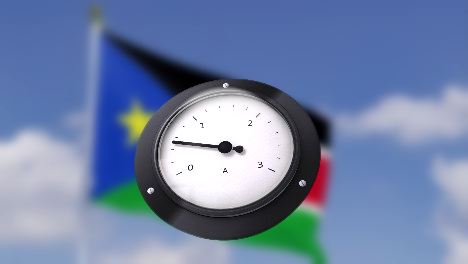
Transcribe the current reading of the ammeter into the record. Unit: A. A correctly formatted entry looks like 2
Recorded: 0.5
